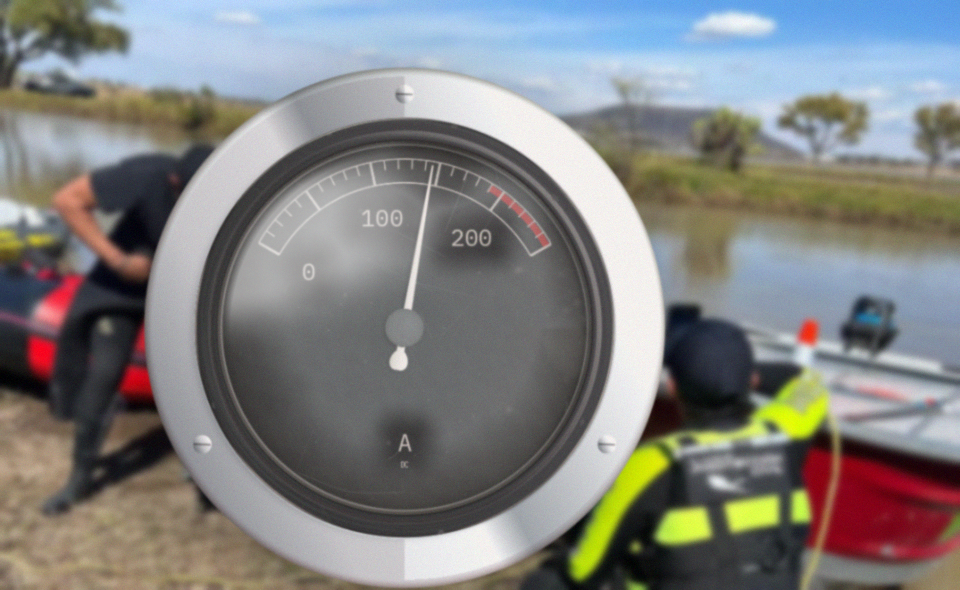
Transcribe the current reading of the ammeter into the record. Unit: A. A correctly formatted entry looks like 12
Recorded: 145
